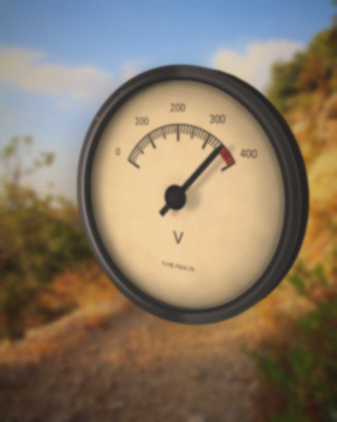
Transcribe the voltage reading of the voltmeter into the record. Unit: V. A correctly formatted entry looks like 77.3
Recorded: 350
